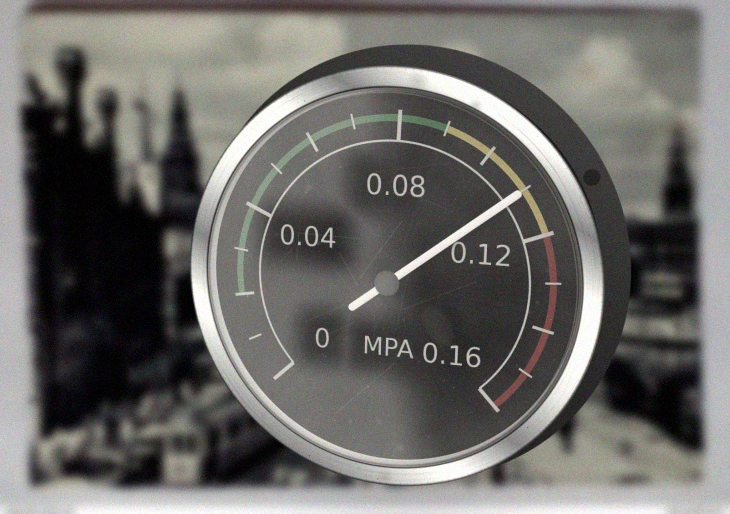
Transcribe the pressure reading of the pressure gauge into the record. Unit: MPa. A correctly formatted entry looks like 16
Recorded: 0.11
